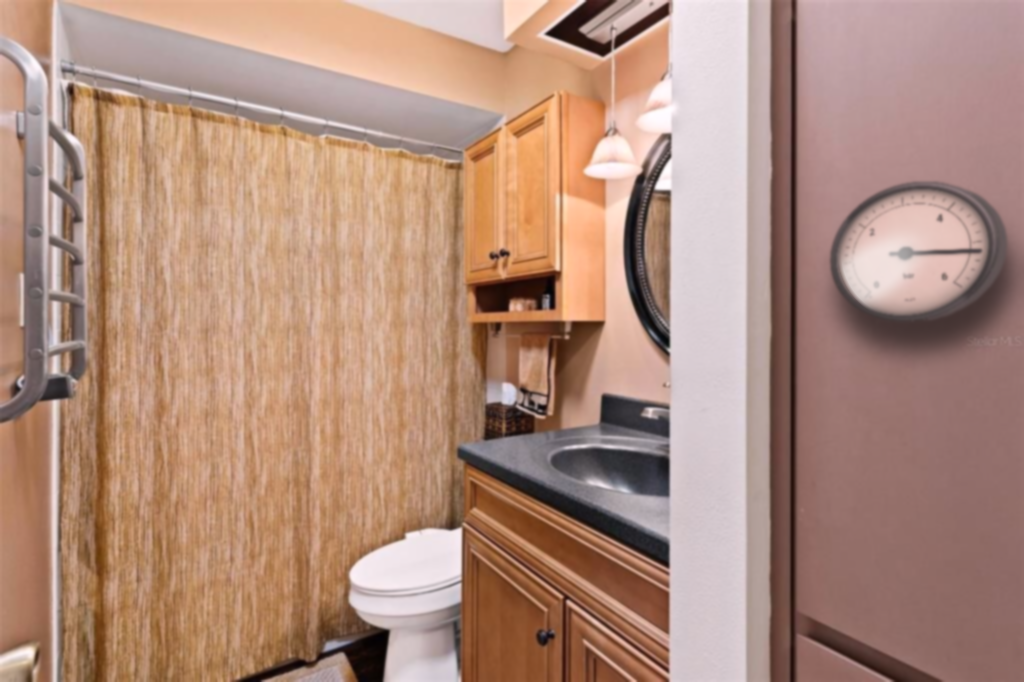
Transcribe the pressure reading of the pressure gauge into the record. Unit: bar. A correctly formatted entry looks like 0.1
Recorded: 5.2
